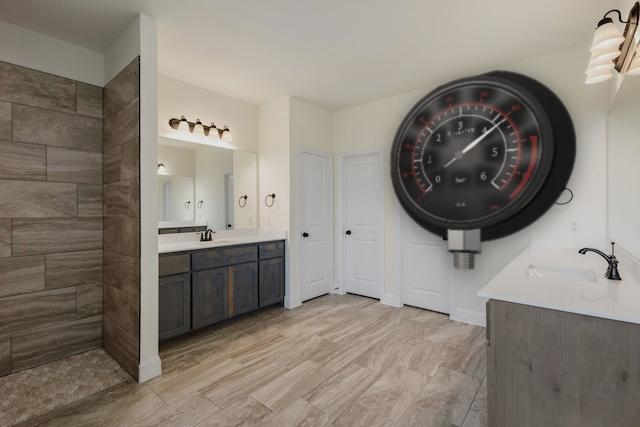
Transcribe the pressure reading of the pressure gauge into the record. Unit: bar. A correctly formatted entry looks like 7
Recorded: 4.2
